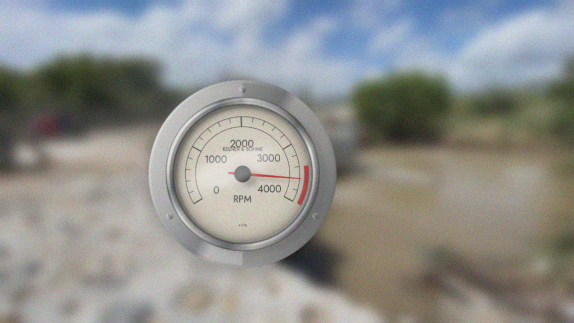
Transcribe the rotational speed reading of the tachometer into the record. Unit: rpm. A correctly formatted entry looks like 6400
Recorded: 3600
